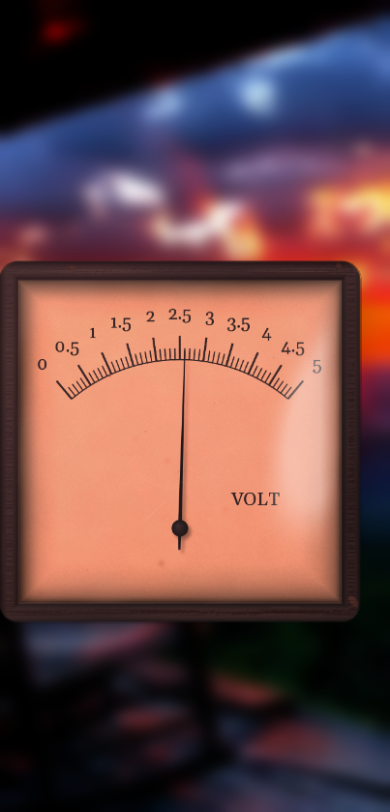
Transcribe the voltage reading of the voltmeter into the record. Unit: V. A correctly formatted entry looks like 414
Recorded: 2.6
